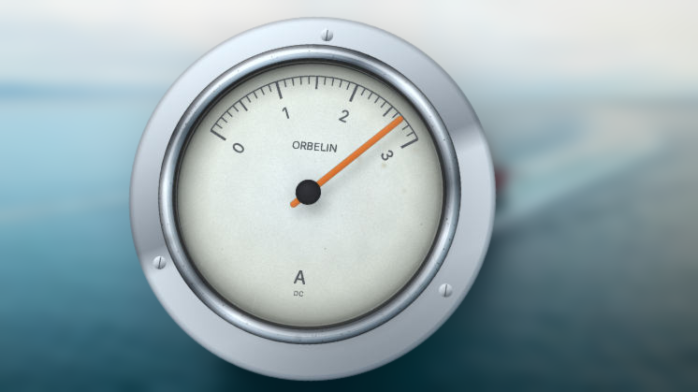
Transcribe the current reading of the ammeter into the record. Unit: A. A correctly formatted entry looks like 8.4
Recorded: 2.7
